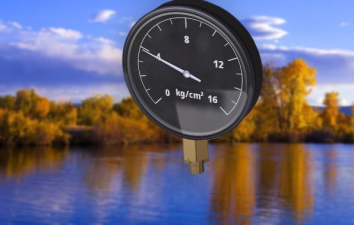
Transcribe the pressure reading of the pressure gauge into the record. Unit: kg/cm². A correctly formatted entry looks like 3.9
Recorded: 4
